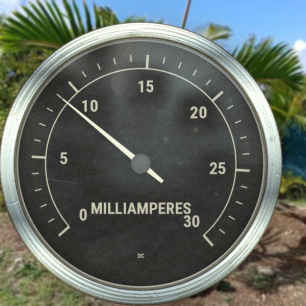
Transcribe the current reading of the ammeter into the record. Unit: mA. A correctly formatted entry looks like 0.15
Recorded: 9
